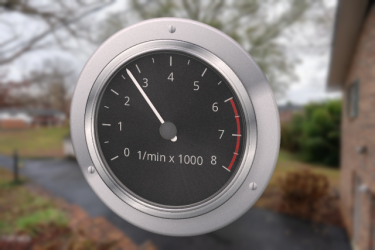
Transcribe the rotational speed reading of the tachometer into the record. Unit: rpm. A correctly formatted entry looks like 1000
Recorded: 2750
